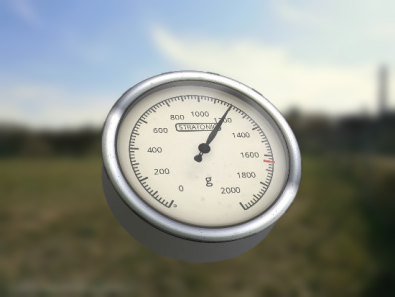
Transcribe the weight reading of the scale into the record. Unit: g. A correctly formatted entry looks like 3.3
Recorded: 1200
